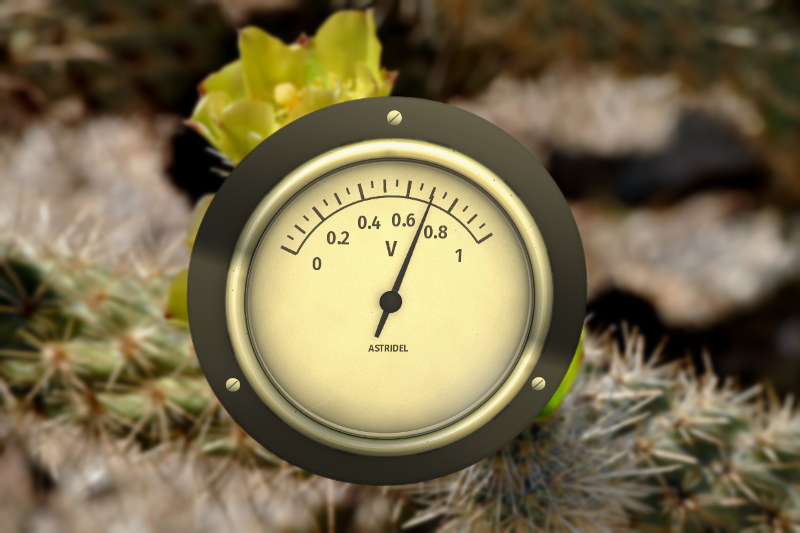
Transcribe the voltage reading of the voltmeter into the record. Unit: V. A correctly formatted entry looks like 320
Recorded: 0.7
